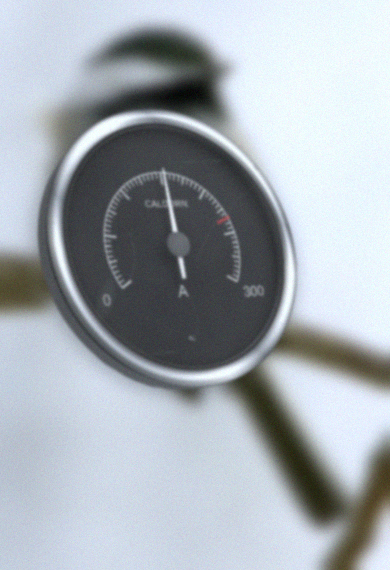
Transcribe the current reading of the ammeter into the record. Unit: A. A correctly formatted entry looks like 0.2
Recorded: 150
